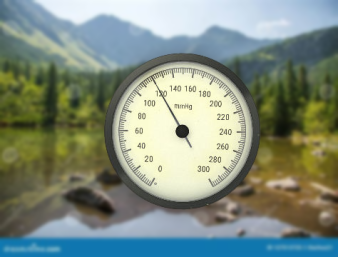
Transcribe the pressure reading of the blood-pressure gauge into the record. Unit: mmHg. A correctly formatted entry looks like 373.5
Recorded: 120
